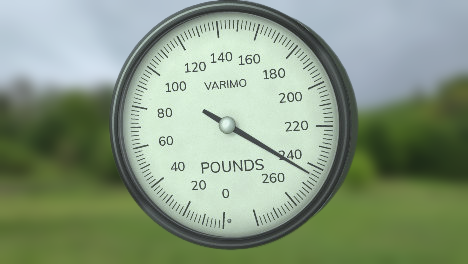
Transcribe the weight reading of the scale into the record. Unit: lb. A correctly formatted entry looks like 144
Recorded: 244
